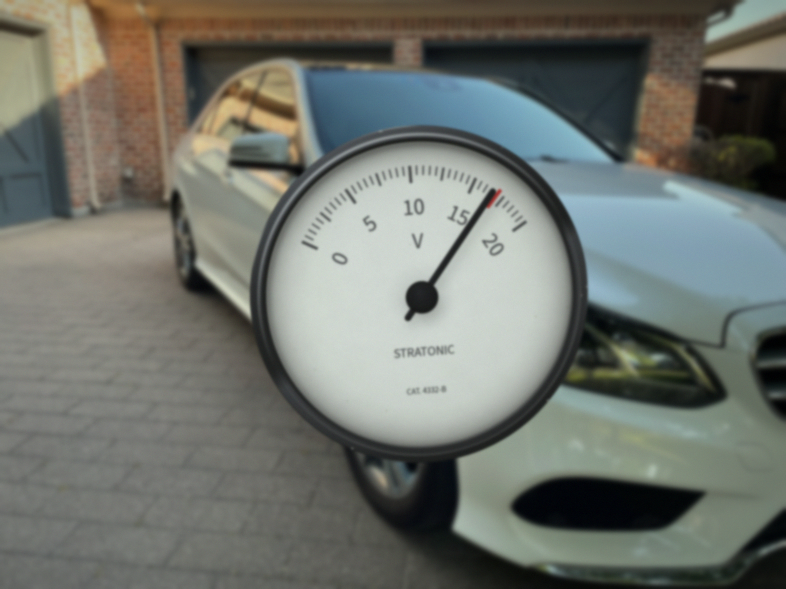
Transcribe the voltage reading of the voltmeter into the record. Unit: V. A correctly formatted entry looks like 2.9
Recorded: 16.5
